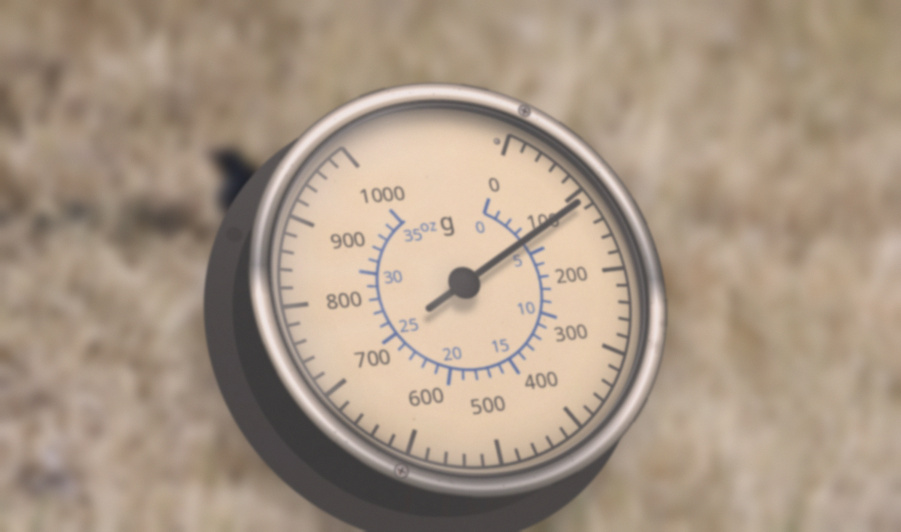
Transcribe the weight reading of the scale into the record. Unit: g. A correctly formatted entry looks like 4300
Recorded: 110
